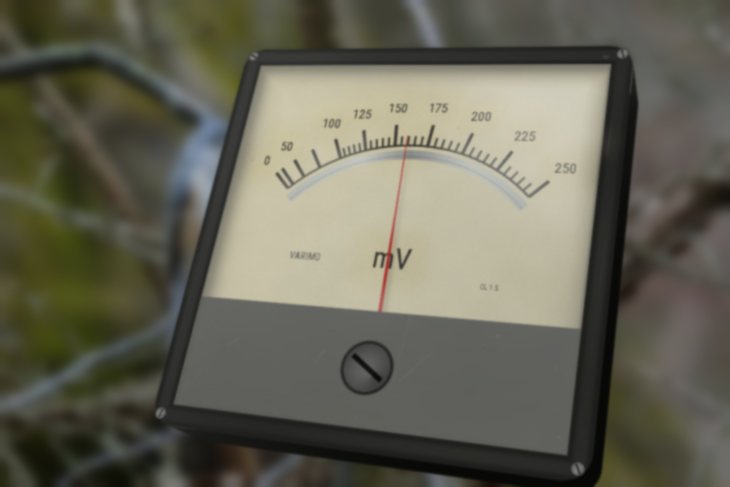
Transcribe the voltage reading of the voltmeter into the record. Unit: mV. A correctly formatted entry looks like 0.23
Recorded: 160
